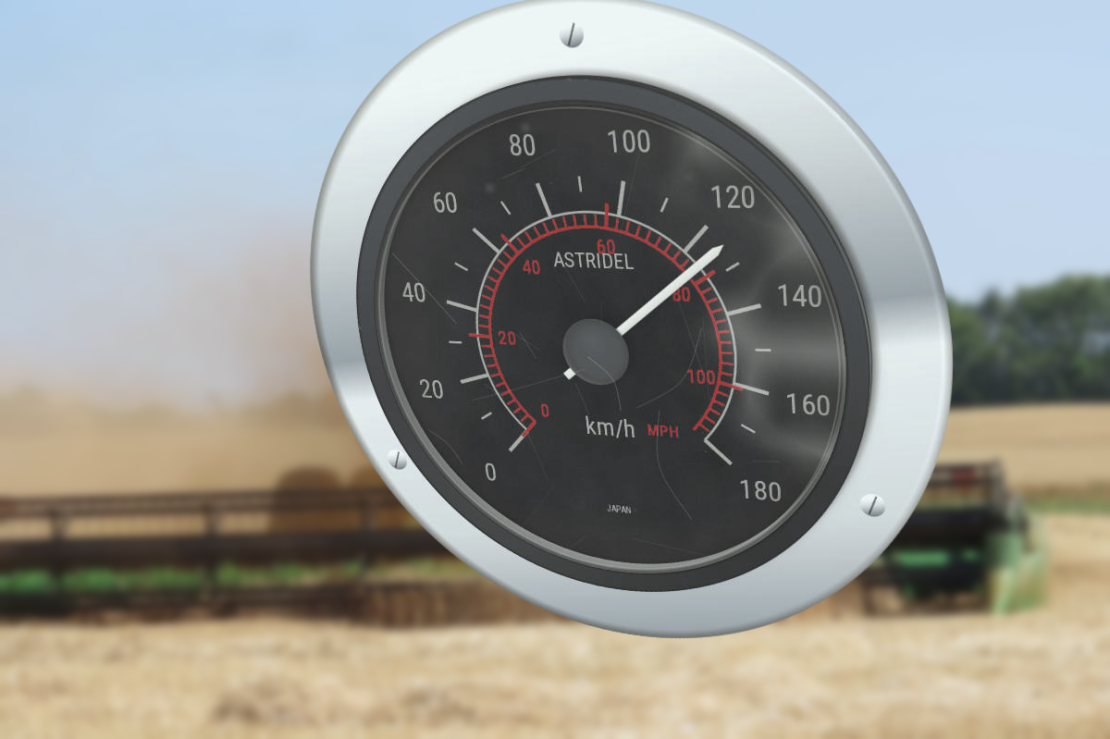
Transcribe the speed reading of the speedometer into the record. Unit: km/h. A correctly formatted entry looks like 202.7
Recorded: 125
